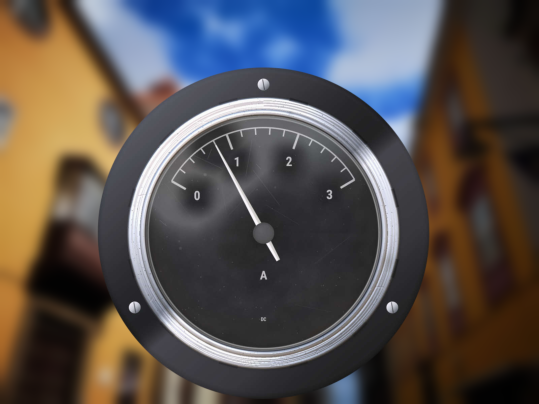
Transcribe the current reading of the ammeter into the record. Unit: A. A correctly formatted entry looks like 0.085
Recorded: 0.8
